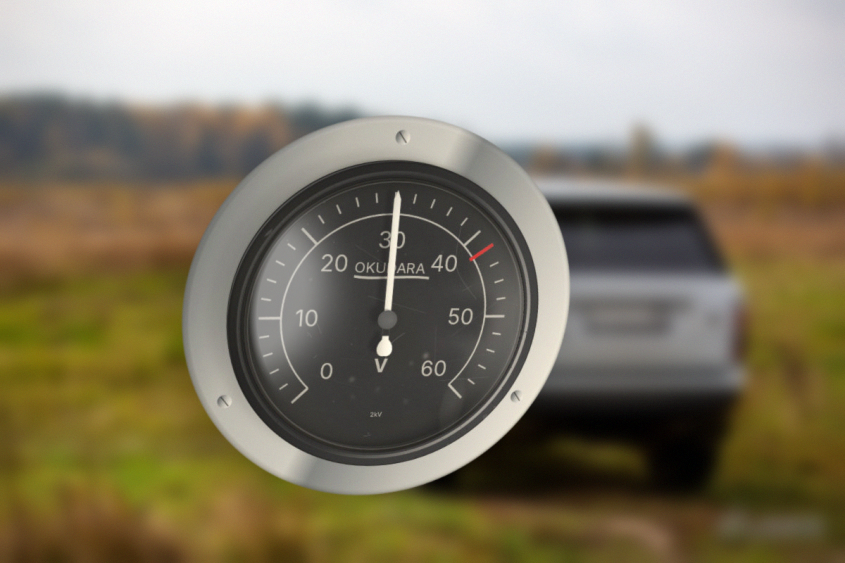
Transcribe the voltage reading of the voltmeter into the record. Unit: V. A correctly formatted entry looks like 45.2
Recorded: 30
